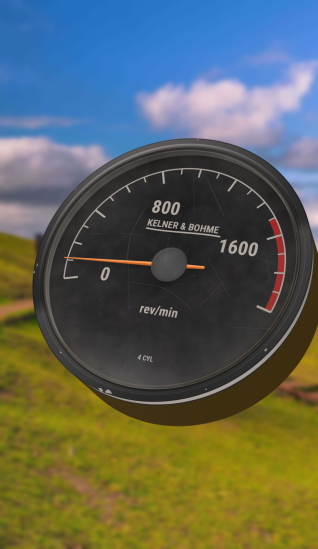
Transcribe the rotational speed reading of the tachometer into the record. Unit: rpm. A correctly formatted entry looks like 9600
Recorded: 100
